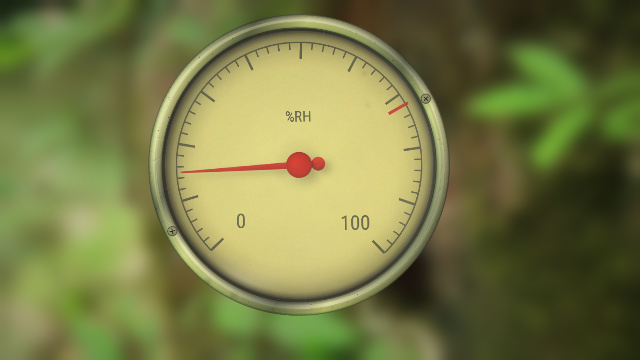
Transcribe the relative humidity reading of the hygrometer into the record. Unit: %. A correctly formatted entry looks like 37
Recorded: 15
